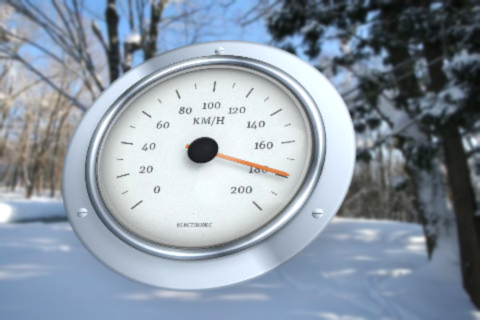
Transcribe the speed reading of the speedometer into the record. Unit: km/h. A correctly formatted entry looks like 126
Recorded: 180
